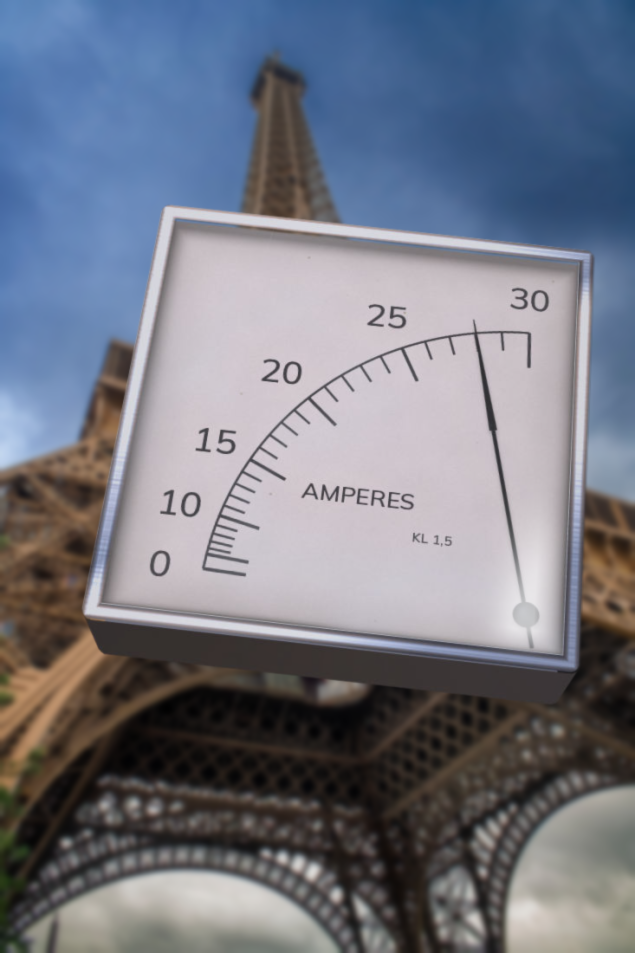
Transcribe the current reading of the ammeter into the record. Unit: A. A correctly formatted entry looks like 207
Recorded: 28
